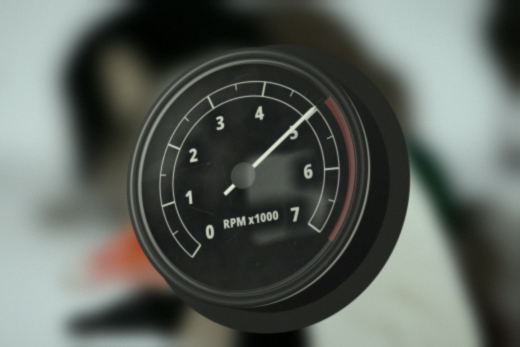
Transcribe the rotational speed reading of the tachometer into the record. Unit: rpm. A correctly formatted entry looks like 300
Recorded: 5000
